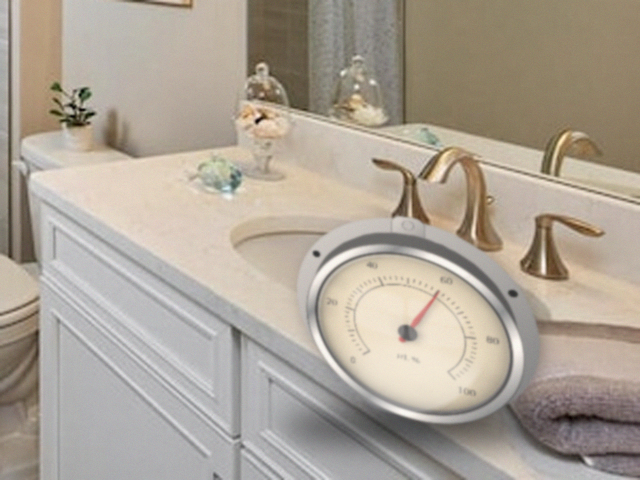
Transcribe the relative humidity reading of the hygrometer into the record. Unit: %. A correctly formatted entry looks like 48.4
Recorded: 60
